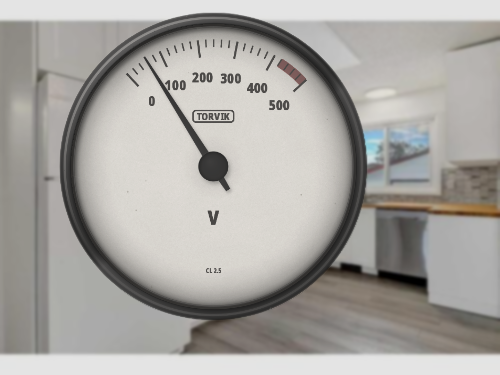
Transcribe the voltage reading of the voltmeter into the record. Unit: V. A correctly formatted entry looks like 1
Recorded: 60
